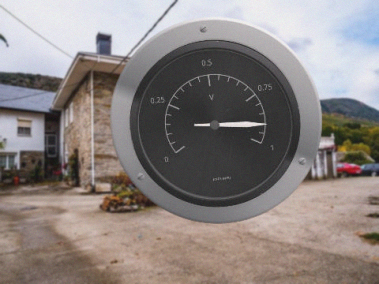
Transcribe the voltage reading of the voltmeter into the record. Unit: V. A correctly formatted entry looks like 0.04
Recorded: 0.9
